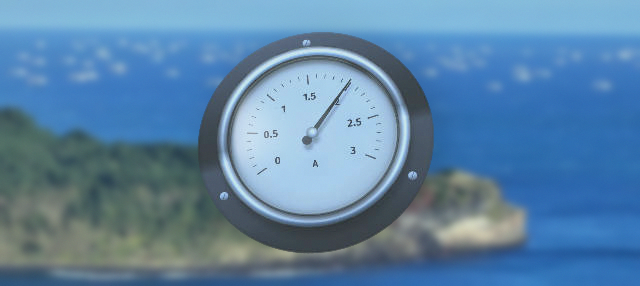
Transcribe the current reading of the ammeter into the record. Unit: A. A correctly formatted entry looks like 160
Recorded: 2
